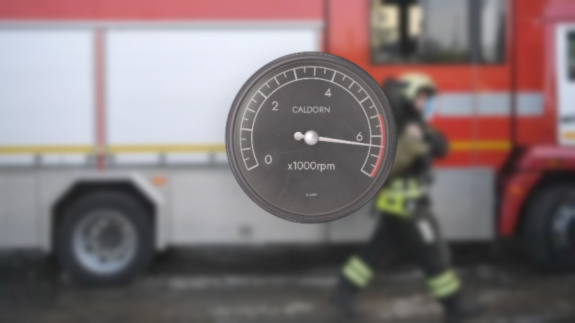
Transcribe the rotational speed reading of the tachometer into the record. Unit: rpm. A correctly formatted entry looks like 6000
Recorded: 6250
